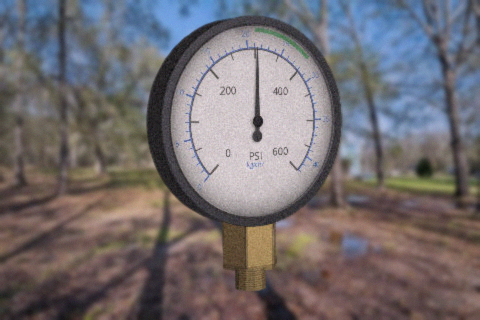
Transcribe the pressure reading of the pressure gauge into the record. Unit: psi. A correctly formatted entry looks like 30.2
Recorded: 300
